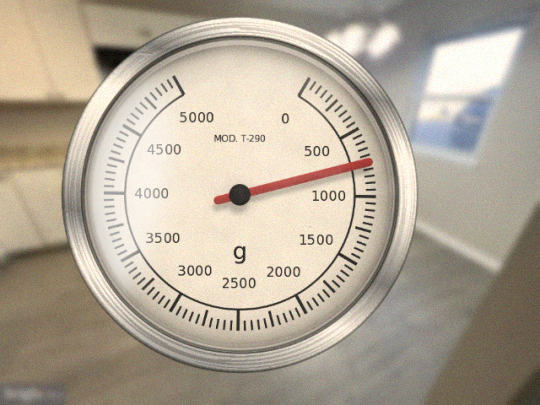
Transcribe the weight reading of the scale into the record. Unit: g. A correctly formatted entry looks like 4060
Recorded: 750
